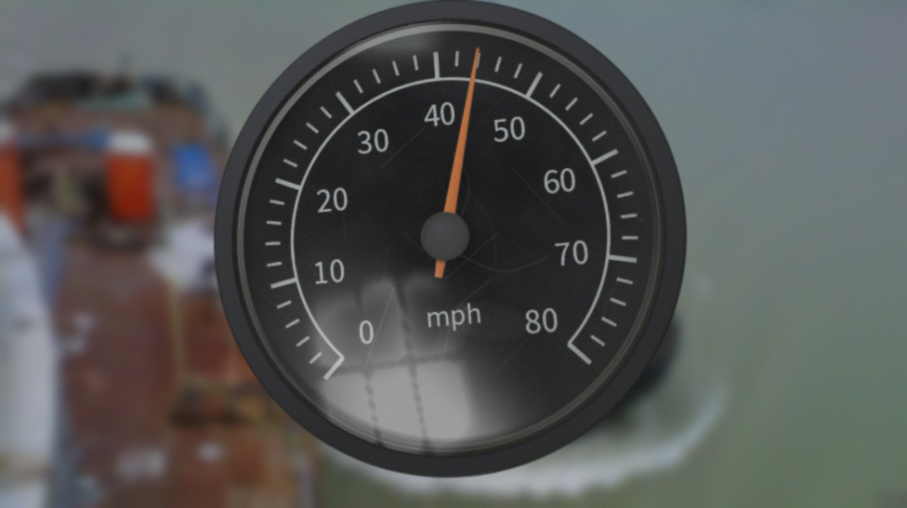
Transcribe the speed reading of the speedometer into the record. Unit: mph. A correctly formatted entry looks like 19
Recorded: 44
